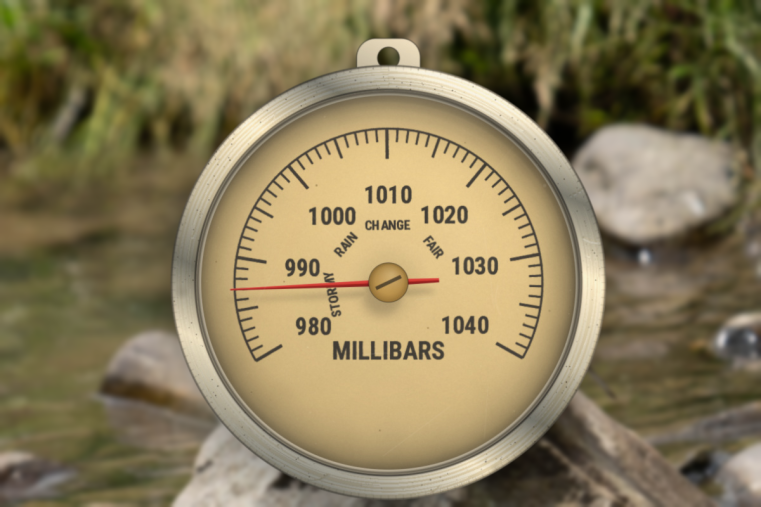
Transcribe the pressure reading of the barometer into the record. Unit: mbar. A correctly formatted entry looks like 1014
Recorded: 987
